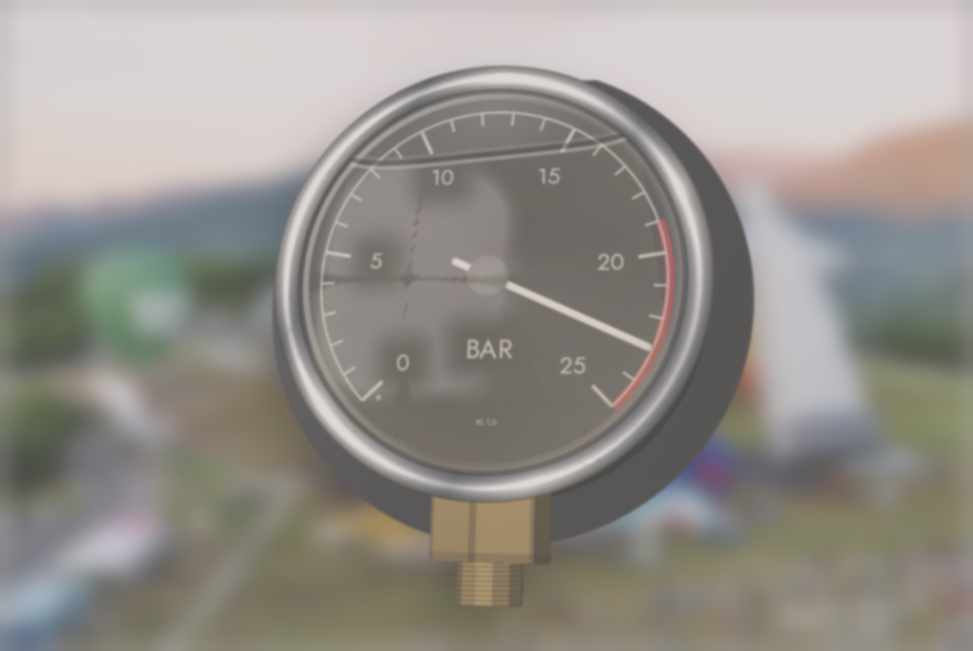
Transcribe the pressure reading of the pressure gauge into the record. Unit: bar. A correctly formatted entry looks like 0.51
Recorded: 23
